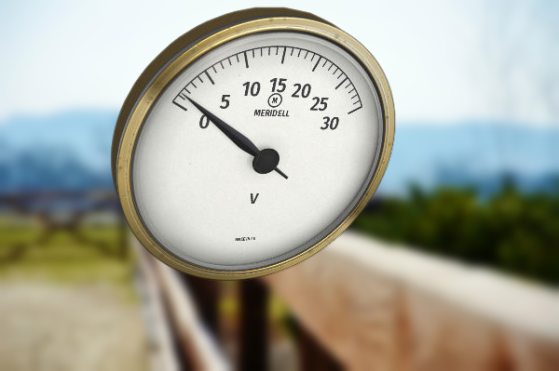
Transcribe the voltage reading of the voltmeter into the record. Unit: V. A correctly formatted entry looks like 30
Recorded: 1.5
